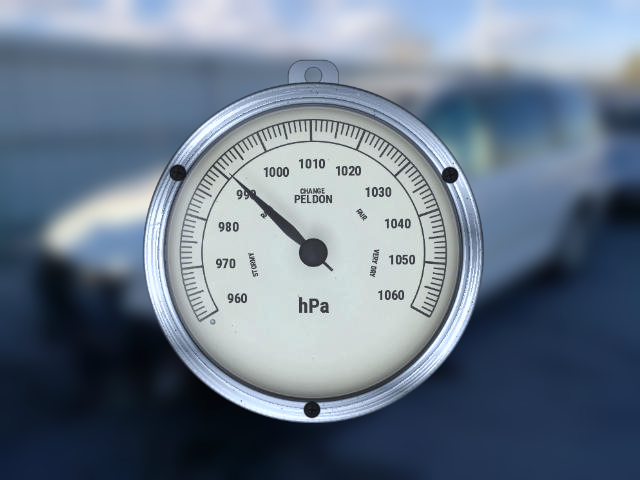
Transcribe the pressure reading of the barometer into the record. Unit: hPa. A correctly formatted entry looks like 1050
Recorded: 991
